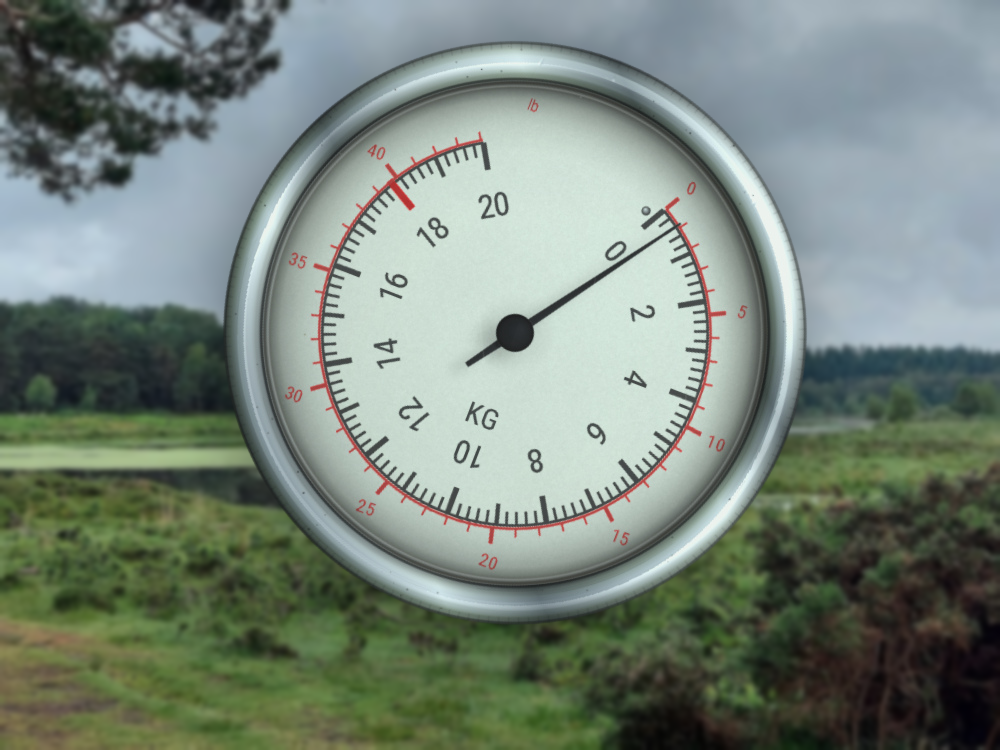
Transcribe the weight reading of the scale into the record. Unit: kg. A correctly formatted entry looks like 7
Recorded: 0.4
